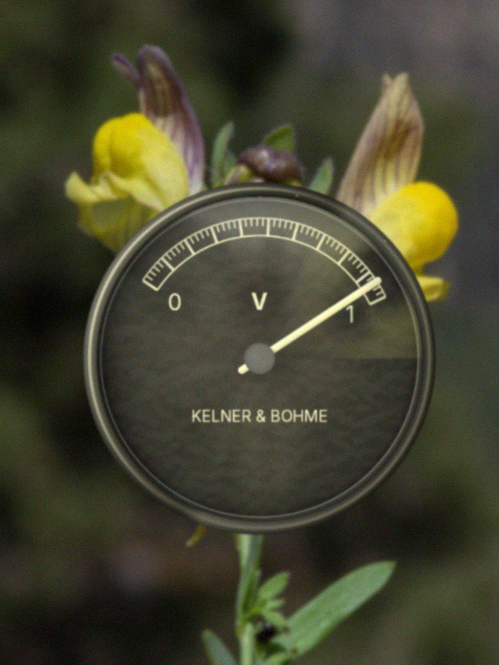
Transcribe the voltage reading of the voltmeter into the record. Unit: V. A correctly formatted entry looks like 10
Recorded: 0.94
